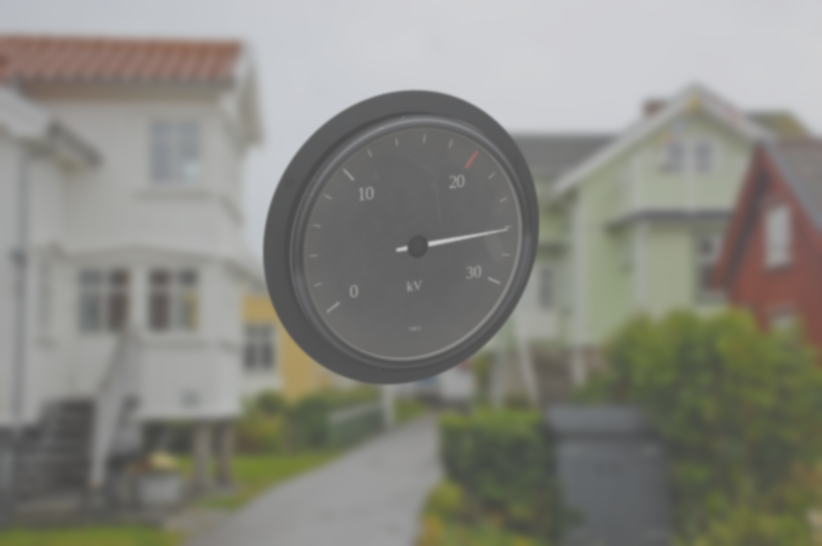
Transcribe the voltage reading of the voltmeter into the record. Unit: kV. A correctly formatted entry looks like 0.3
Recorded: 26
